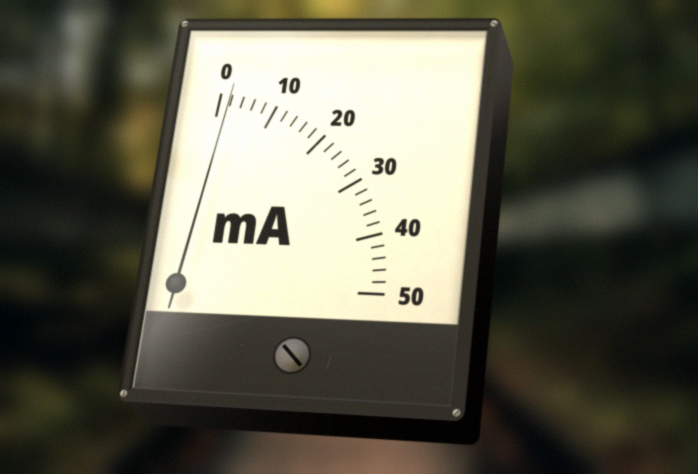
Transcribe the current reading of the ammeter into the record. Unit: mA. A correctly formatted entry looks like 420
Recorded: 2
